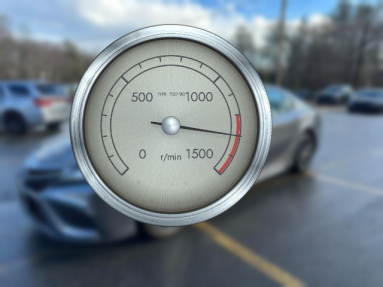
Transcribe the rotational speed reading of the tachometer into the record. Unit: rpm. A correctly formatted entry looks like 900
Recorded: 1300
